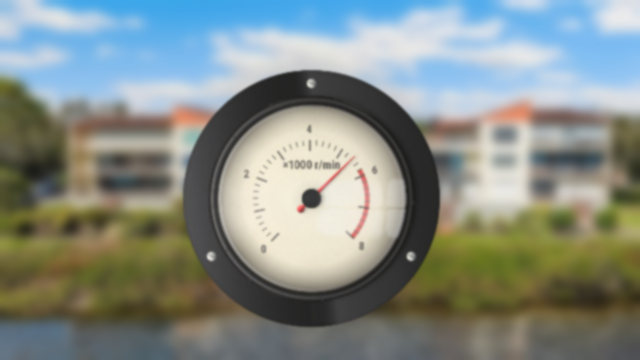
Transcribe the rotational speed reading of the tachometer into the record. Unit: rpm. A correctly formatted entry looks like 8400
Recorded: 5400
